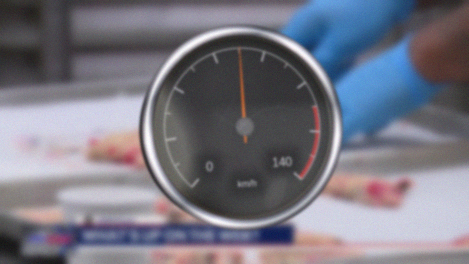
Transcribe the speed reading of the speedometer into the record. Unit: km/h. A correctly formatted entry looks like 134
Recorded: 70
